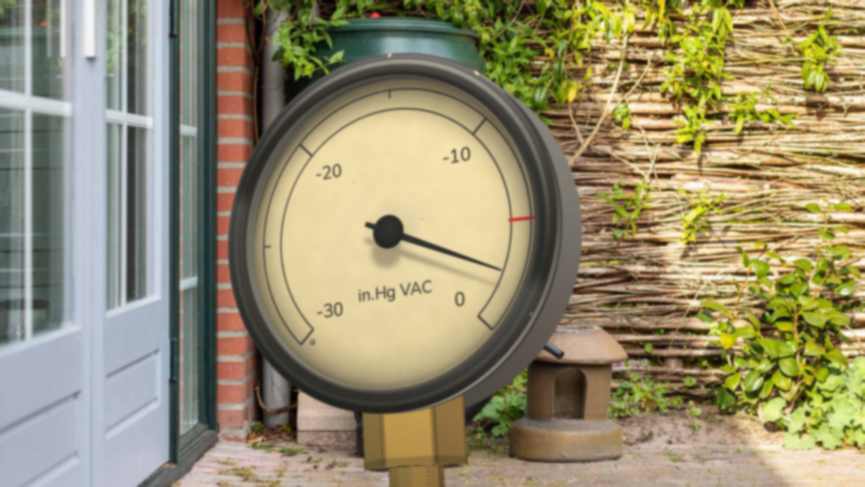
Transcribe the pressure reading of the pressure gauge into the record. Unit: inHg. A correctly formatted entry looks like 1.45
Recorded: -2.5
